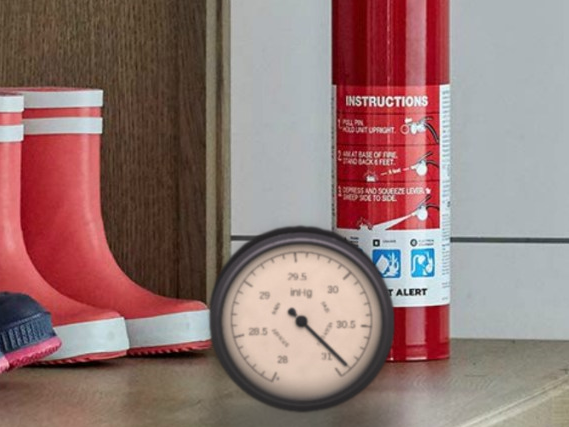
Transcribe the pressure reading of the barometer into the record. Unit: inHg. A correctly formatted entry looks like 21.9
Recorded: 30.9
